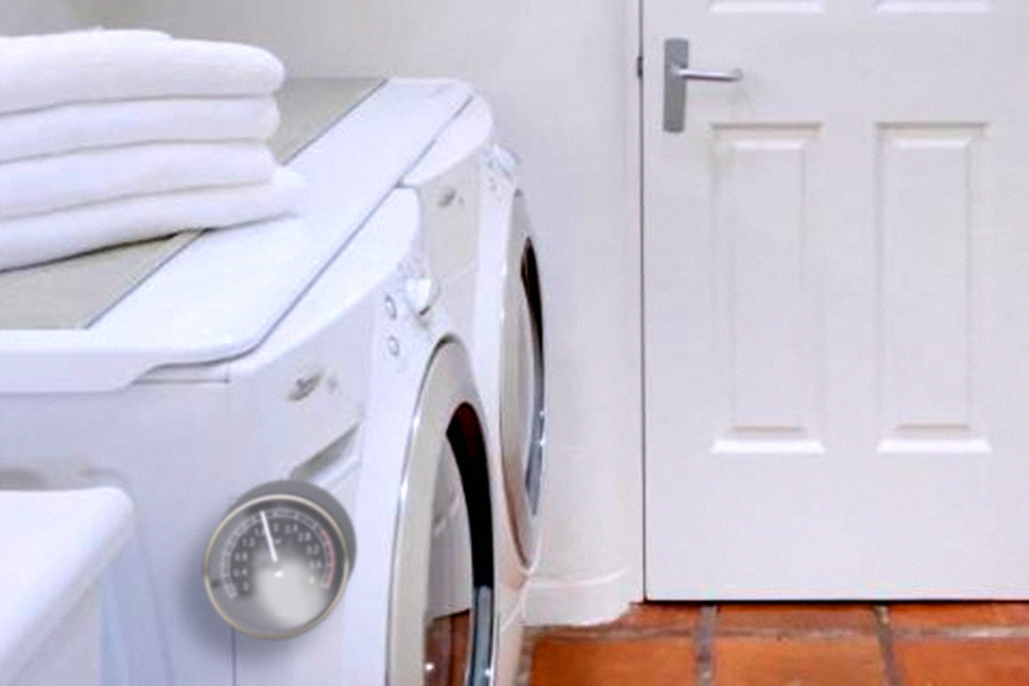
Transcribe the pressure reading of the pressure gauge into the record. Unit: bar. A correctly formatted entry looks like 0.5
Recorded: 1.8
